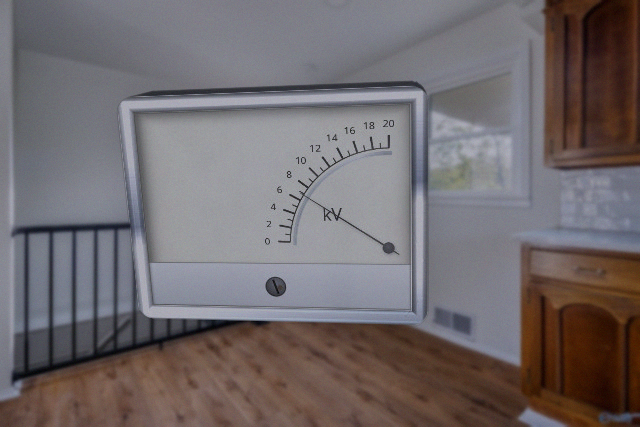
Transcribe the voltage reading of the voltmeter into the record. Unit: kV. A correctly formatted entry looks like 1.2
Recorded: 7
